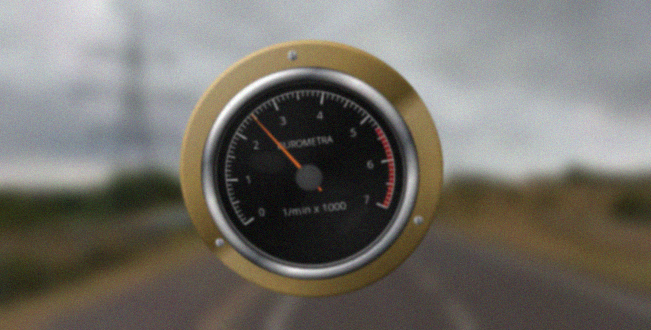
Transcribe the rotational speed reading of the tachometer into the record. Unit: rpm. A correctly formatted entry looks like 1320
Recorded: 2500
